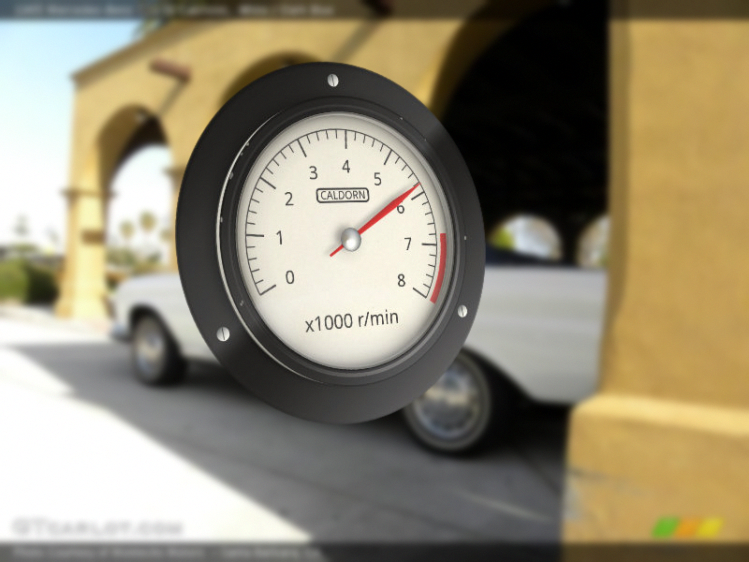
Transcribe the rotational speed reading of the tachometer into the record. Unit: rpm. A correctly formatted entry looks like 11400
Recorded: 5800
